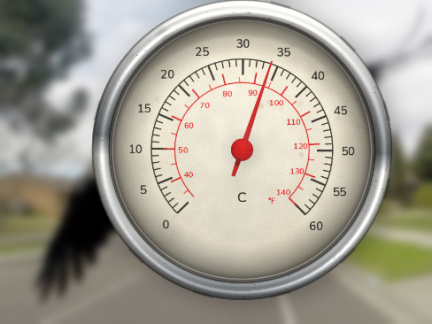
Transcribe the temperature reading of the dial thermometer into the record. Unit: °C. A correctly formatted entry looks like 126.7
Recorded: 34
